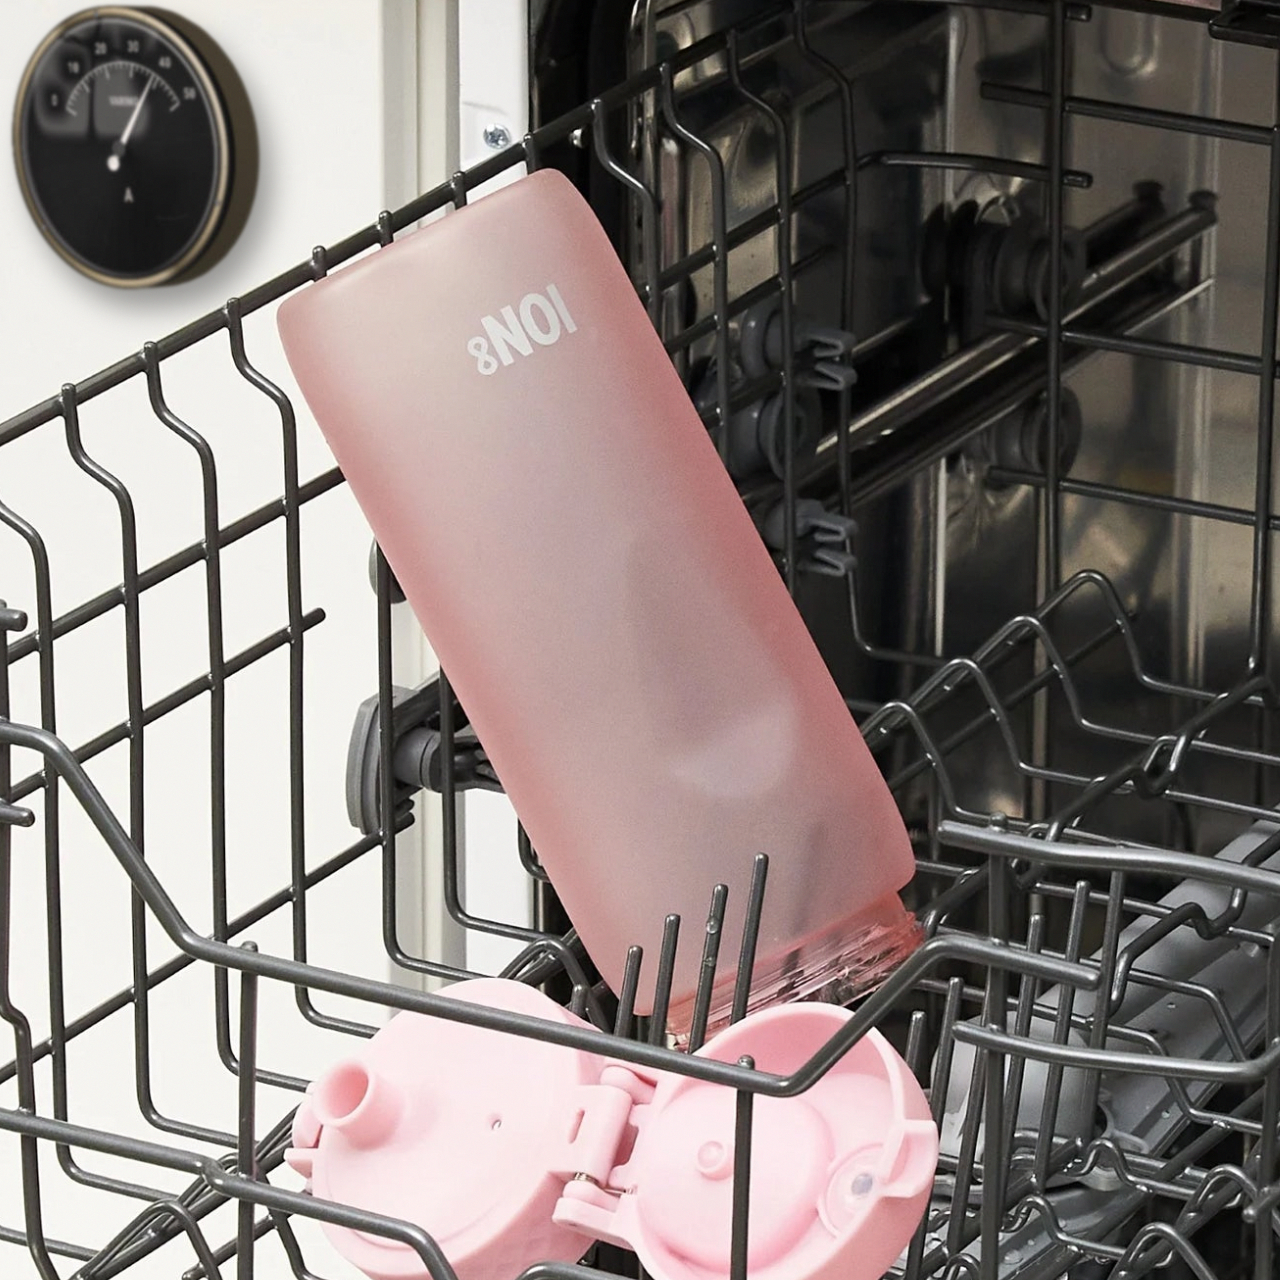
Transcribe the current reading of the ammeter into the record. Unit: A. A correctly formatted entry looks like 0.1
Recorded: 40
